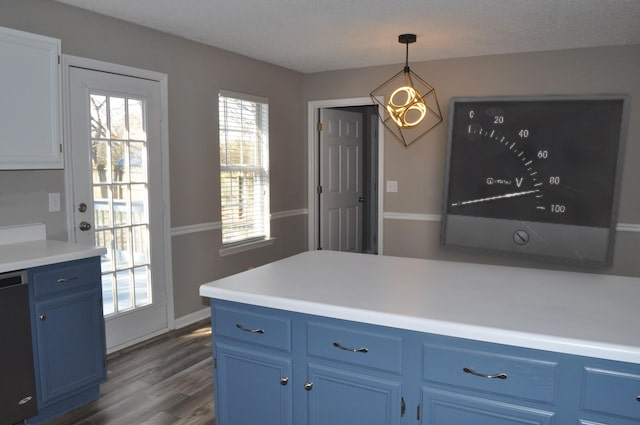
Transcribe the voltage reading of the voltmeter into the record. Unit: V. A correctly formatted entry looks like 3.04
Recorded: 85
